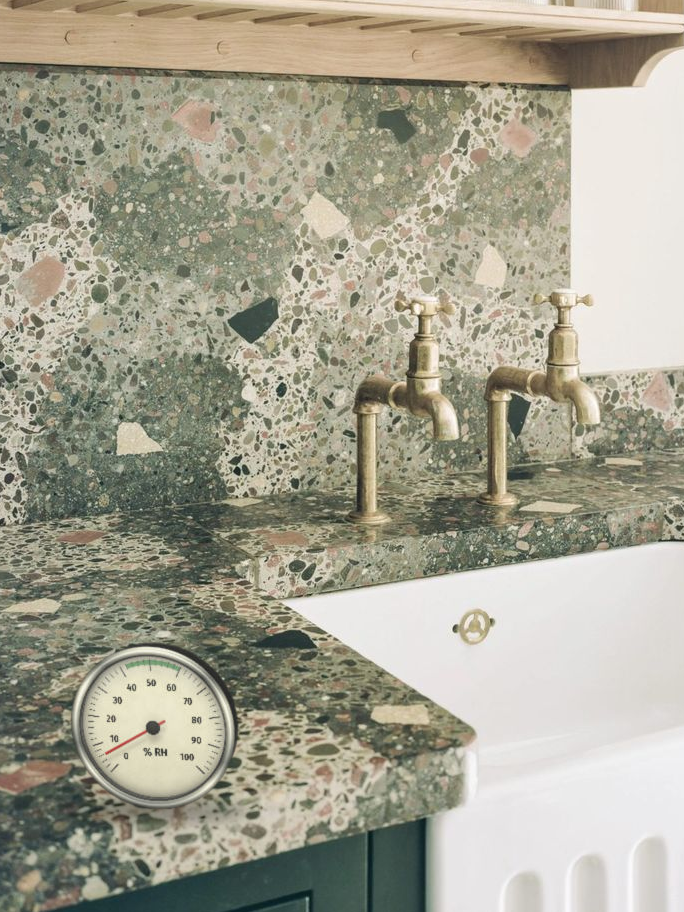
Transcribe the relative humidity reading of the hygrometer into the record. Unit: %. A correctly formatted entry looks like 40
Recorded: 6
